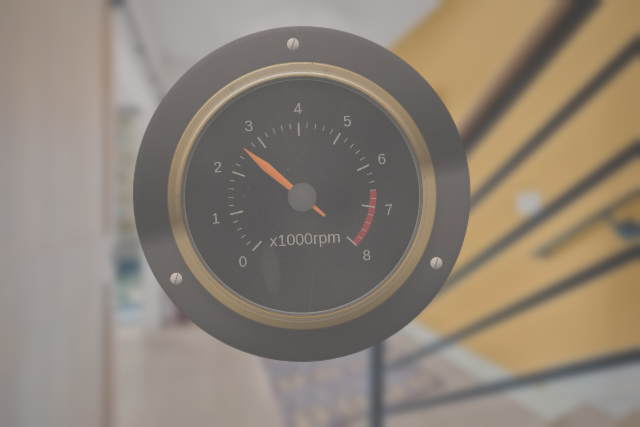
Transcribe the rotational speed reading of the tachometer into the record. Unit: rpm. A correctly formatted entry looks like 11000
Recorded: 2600
